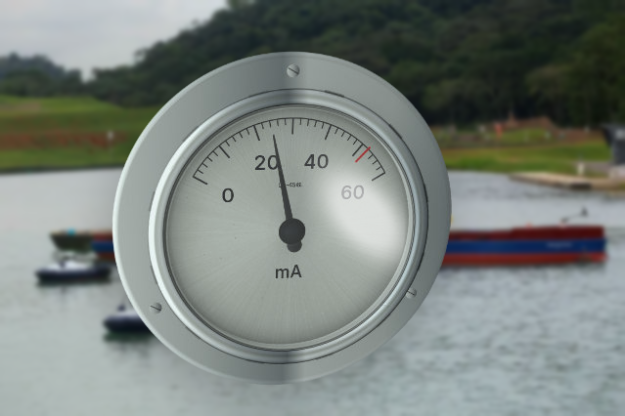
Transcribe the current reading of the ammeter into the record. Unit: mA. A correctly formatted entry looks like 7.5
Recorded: 24
